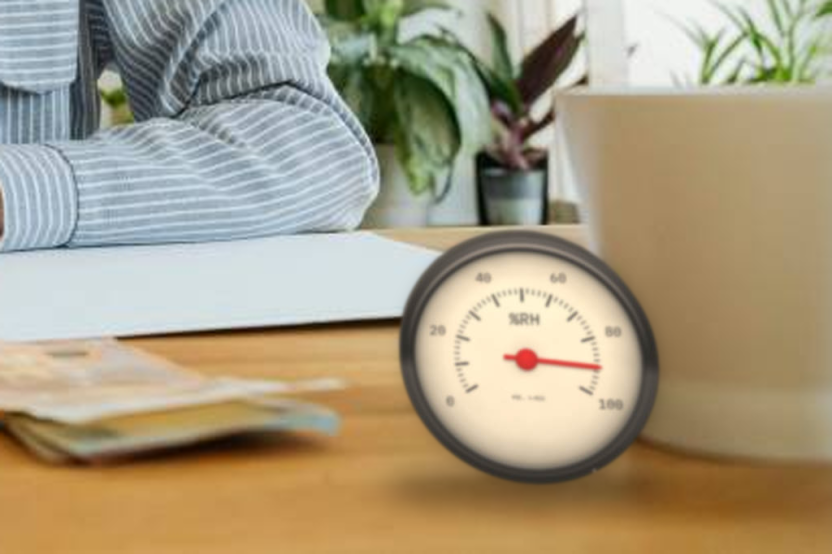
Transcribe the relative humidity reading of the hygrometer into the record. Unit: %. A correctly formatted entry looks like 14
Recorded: 90
